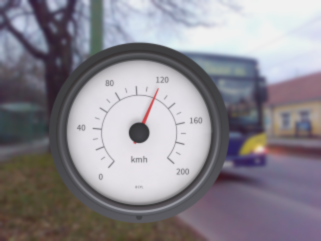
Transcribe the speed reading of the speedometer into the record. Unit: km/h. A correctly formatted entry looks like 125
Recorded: 120
